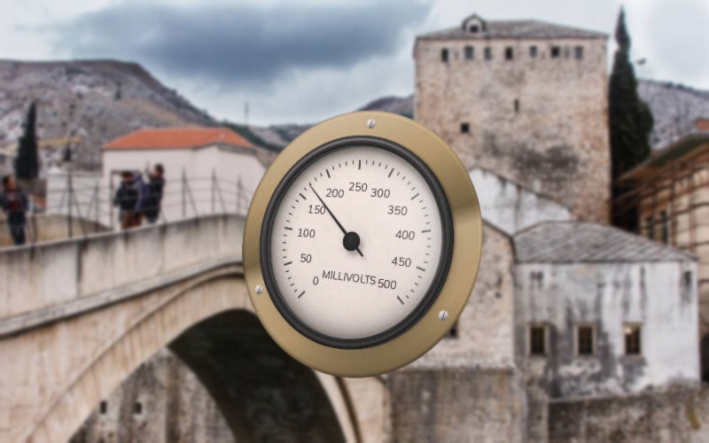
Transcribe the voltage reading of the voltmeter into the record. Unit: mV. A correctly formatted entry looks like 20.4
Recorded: 170
